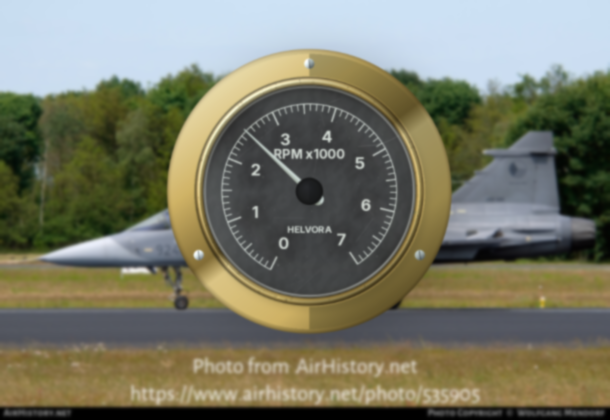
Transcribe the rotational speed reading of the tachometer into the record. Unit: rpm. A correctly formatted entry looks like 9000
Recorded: 2500
